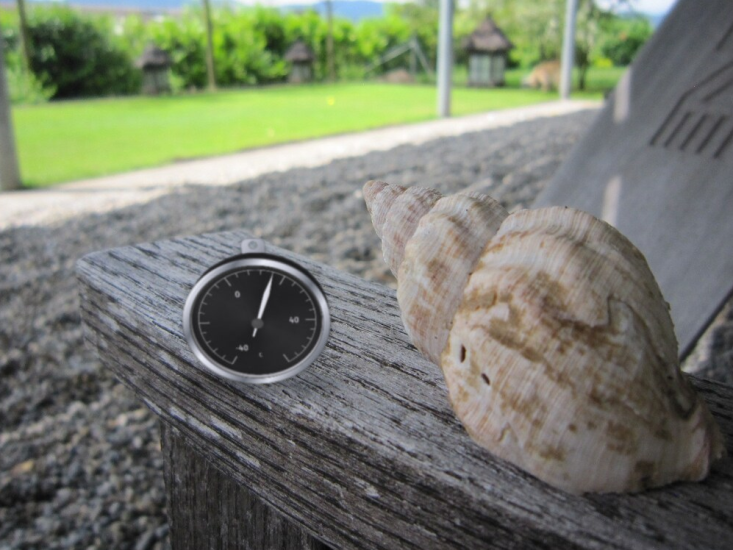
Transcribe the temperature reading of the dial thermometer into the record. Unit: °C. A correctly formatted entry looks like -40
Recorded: 16
